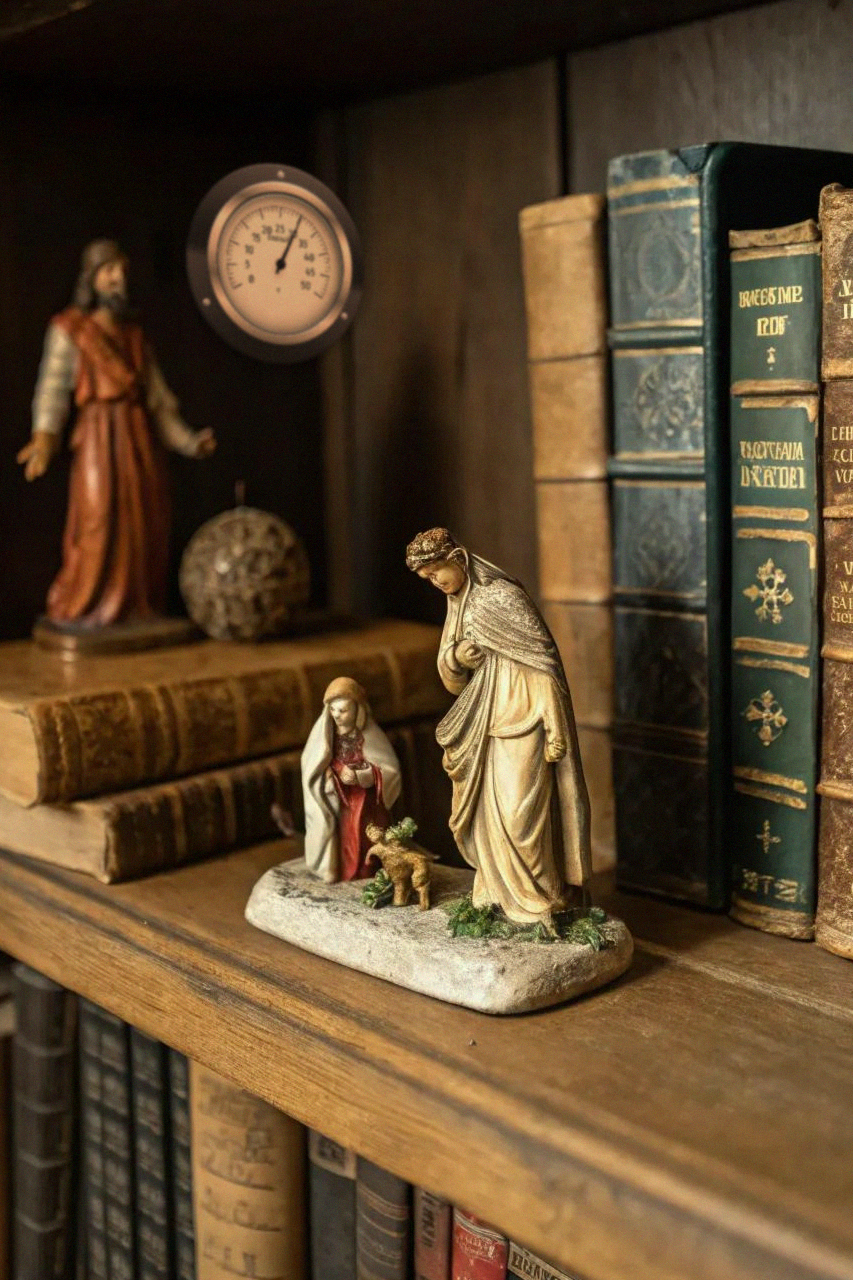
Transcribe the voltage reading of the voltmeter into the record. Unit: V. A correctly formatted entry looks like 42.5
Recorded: 30
